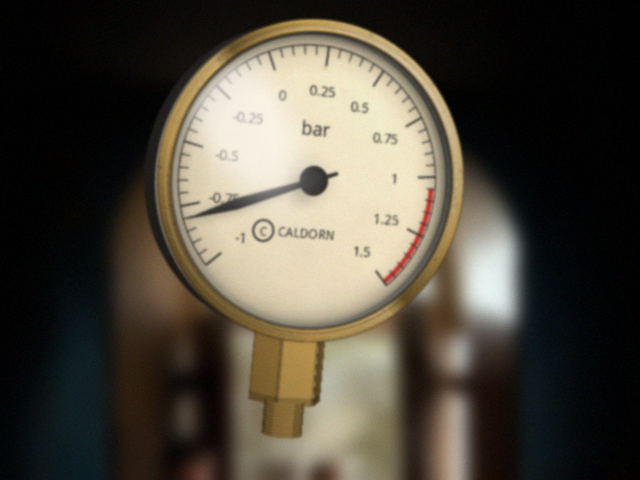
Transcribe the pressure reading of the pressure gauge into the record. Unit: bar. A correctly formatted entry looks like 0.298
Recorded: -0.8
